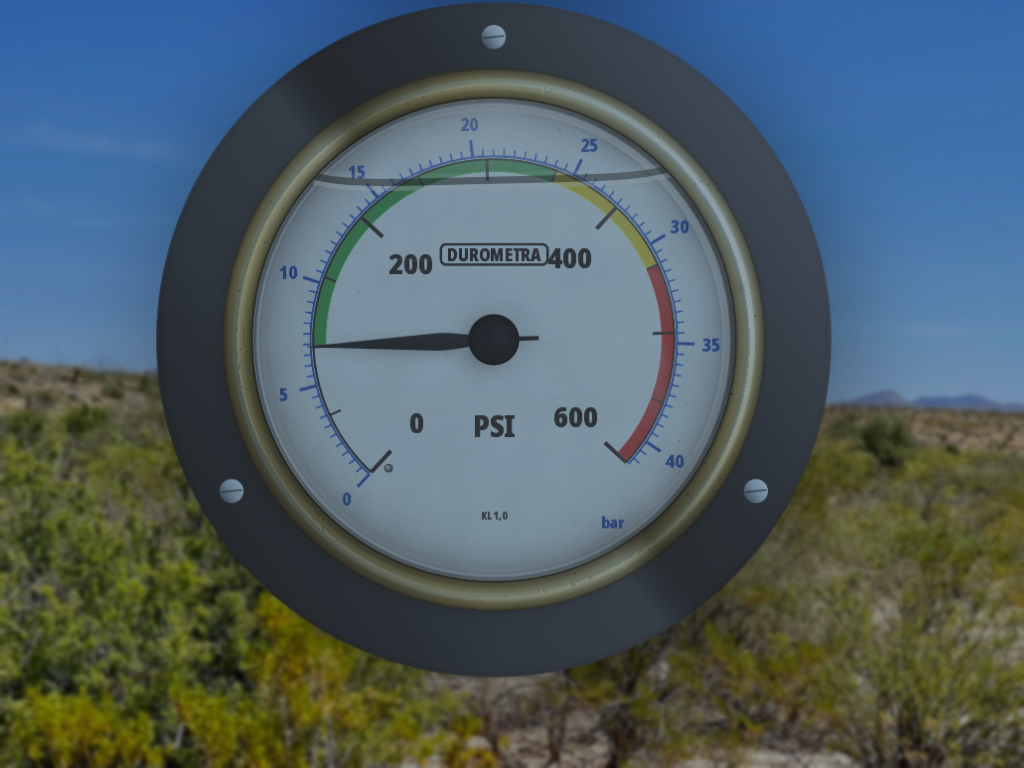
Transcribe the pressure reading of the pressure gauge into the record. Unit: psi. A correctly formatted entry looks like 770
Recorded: 100
